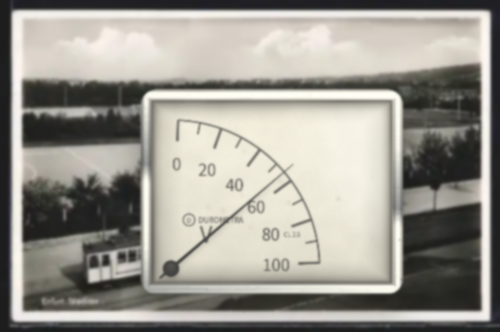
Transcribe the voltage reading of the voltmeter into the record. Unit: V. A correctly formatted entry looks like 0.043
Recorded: 55
